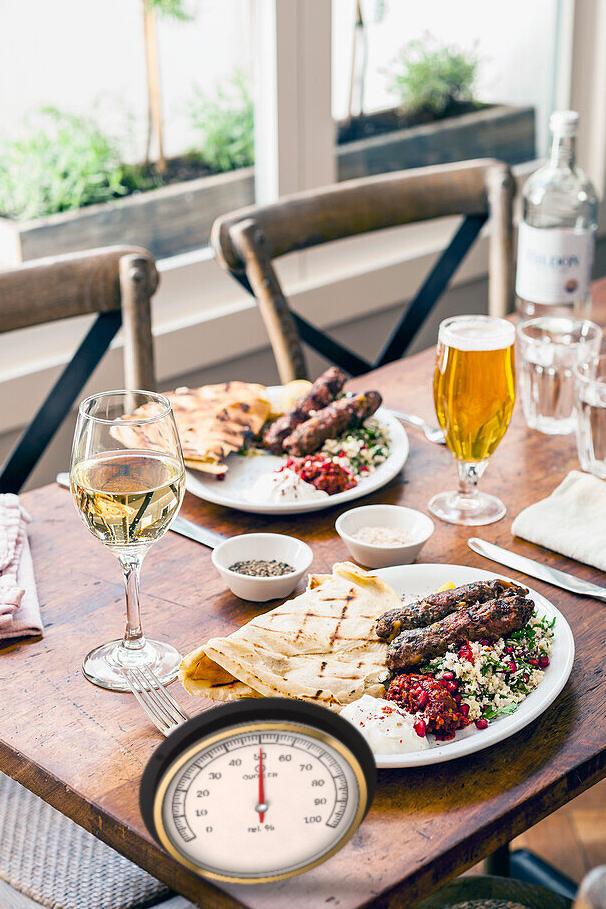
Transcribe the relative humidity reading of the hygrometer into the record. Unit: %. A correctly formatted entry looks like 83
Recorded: 50
